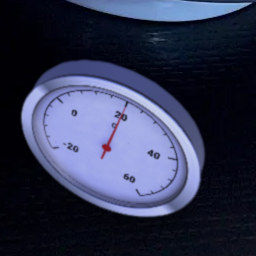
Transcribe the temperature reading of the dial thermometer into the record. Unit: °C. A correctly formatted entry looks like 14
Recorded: 20
